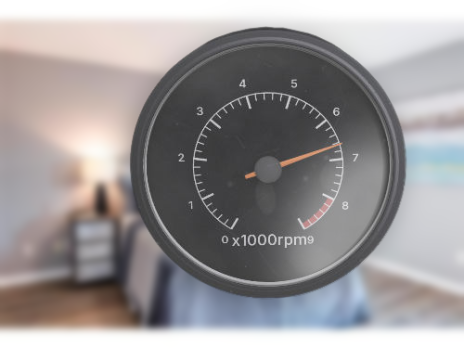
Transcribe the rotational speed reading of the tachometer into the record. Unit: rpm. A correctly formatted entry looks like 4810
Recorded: 6600
